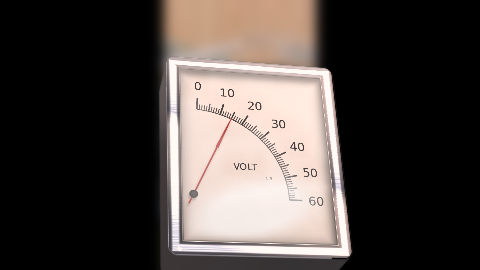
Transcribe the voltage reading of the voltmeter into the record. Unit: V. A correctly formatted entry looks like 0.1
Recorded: 15
